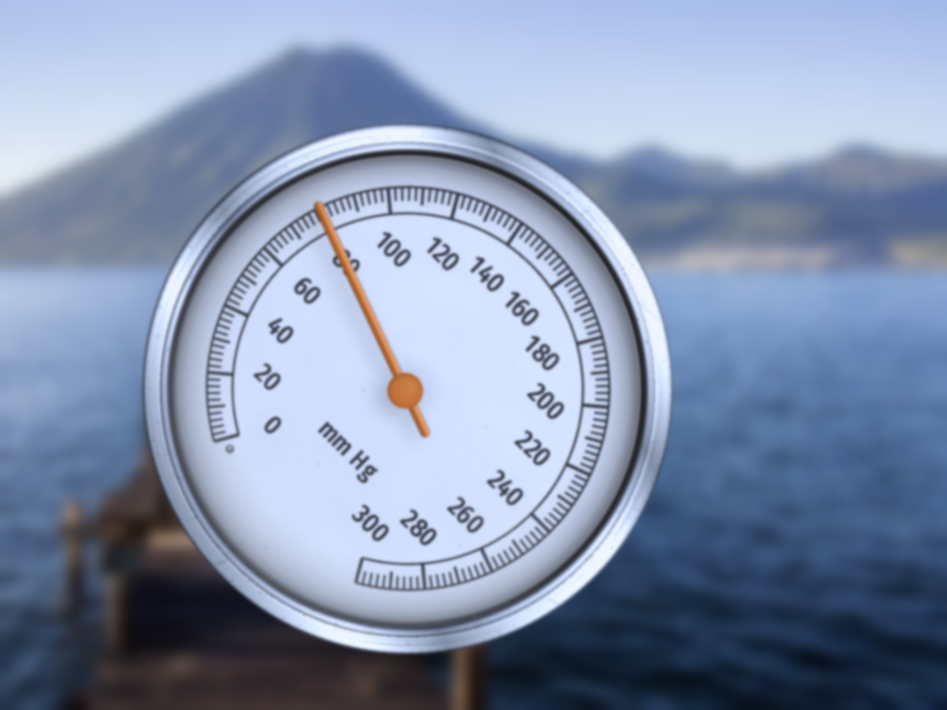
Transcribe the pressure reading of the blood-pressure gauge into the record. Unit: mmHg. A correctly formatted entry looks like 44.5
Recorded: 80
